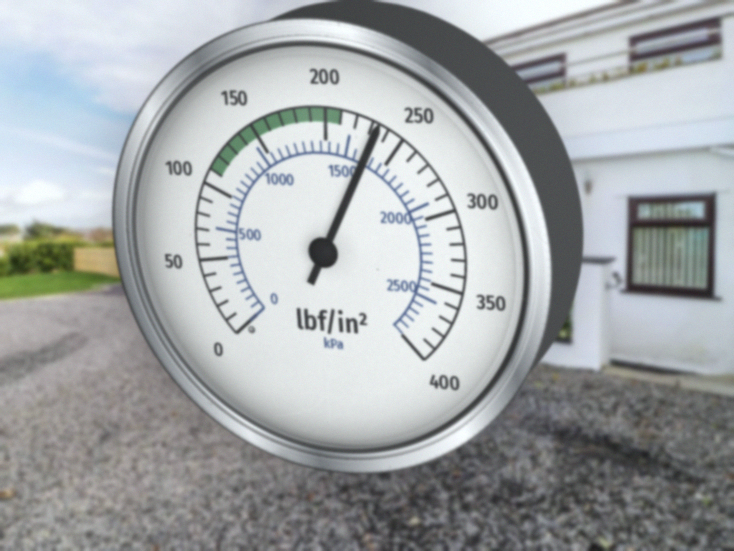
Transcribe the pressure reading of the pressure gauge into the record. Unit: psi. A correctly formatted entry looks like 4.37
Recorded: 235
